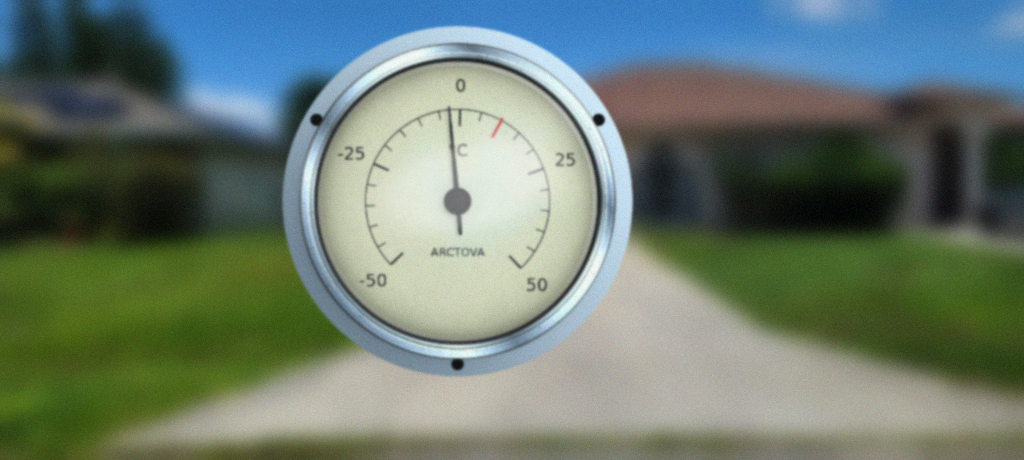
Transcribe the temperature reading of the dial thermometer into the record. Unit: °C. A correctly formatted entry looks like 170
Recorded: -2.5
